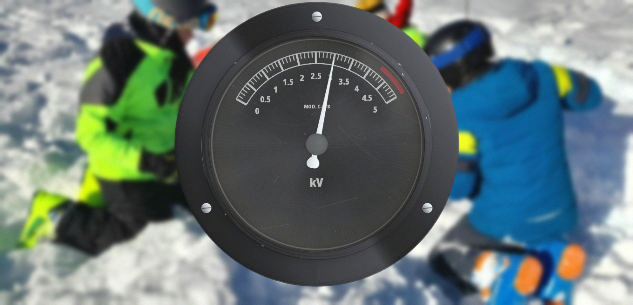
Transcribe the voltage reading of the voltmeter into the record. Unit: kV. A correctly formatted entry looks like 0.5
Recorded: 3
